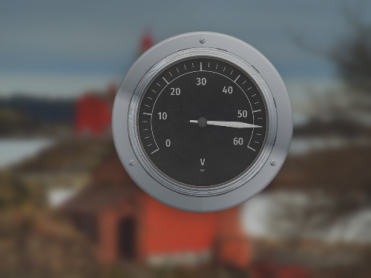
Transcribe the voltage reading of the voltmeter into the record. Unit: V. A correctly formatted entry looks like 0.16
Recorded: 54
